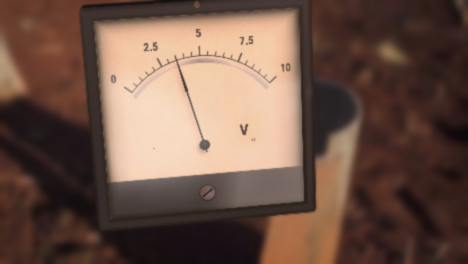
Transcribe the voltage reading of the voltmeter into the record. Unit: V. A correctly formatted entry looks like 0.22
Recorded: 3.5
